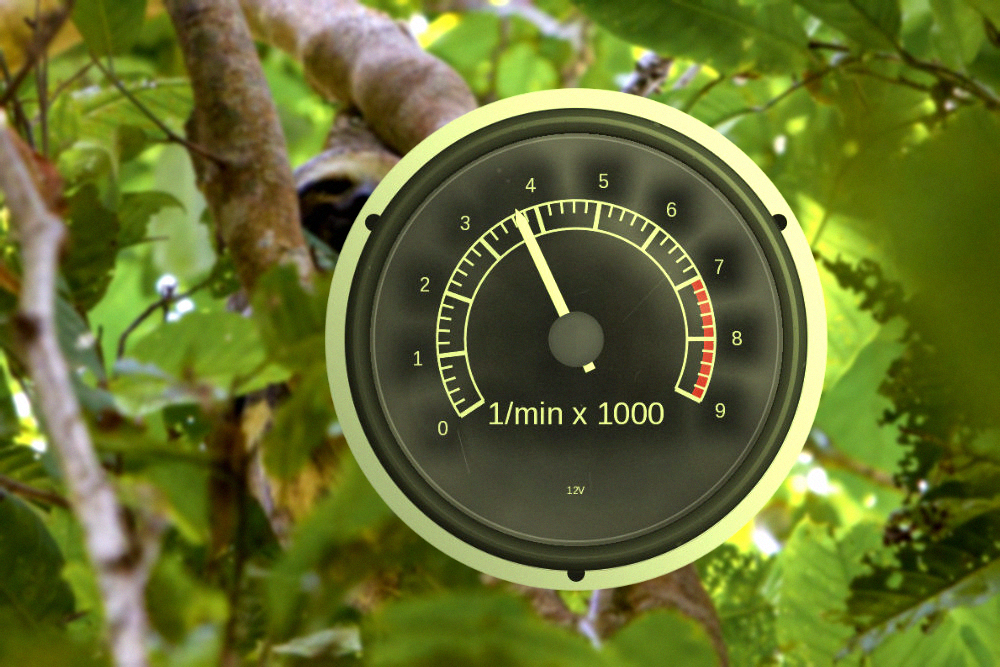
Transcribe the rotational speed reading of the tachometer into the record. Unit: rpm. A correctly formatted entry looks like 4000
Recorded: 3700
